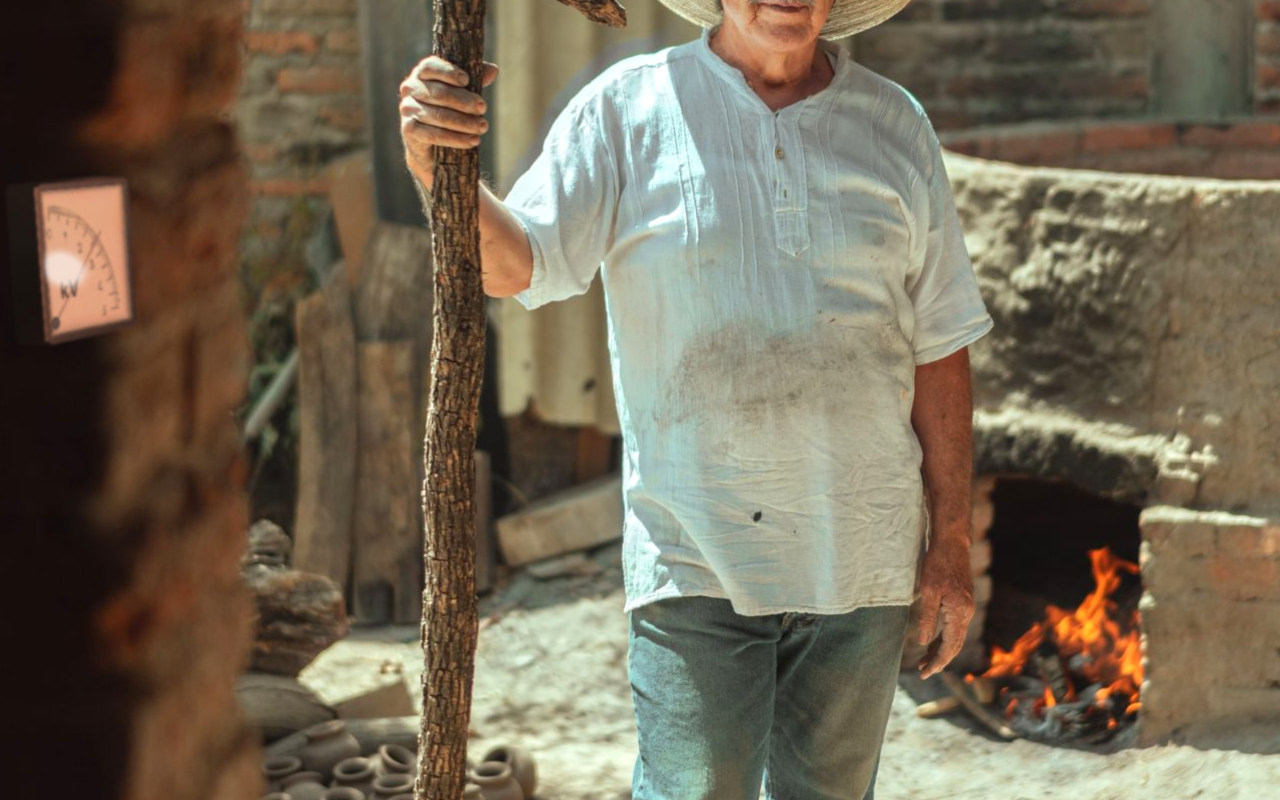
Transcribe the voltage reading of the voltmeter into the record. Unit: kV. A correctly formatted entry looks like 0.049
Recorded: 2.5
